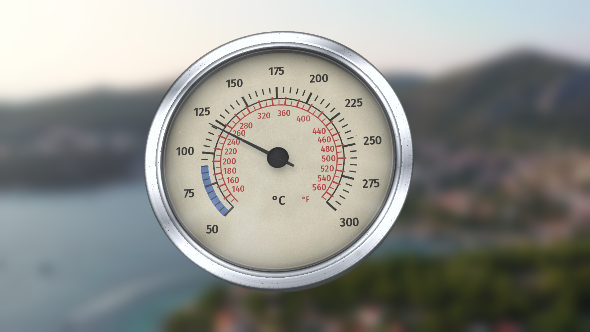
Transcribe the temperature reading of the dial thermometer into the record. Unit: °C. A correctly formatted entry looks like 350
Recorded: 120
